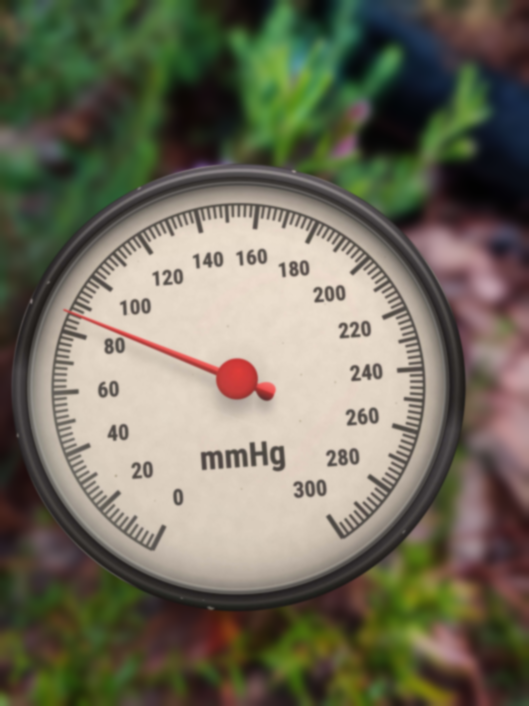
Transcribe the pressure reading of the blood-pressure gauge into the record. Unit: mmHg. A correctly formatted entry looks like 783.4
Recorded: 86
